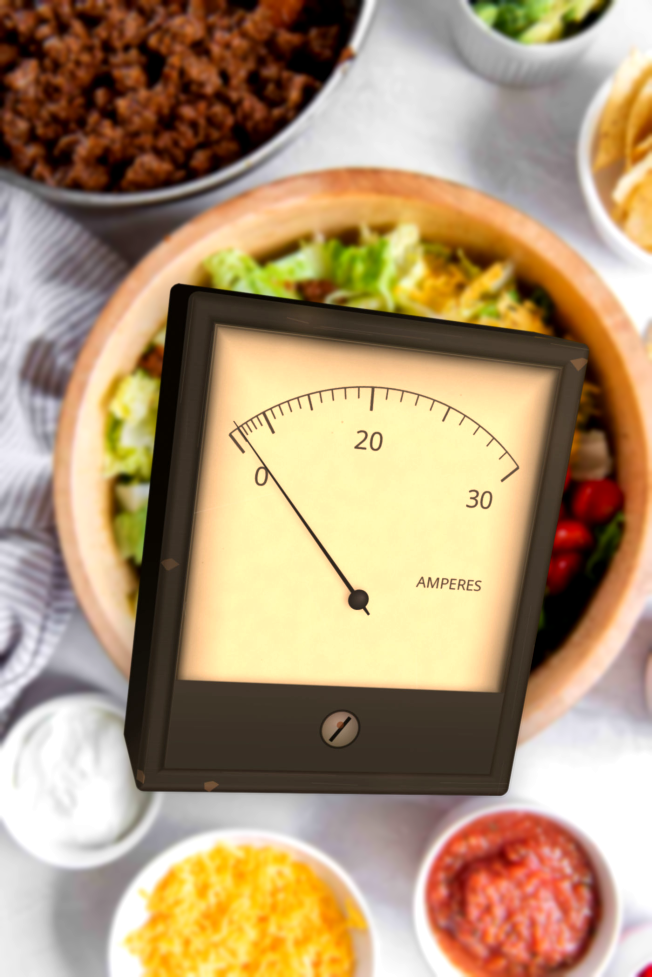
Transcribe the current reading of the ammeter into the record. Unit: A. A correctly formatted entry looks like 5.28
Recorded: 5
